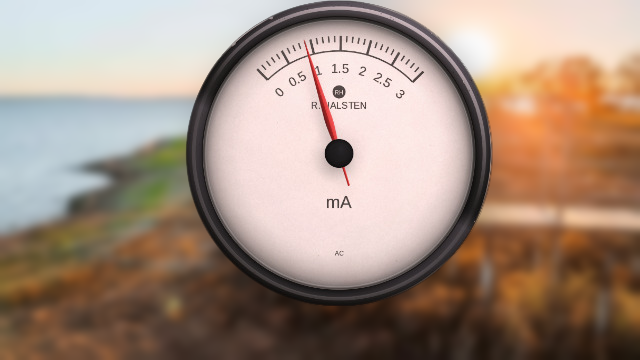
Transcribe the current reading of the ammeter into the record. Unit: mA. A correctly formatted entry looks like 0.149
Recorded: 0.9
